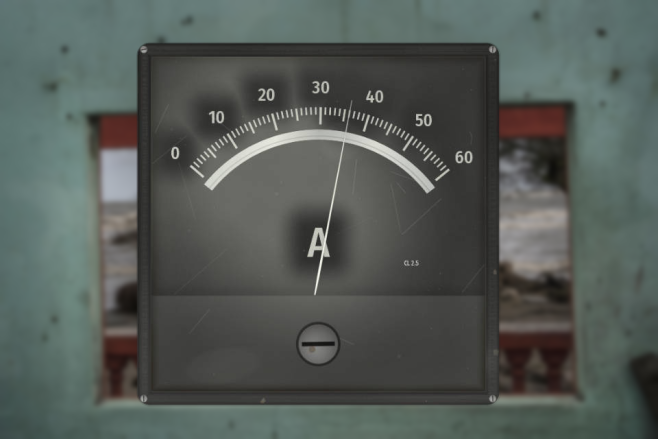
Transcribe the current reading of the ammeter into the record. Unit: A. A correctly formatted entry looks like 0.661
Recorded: 36
